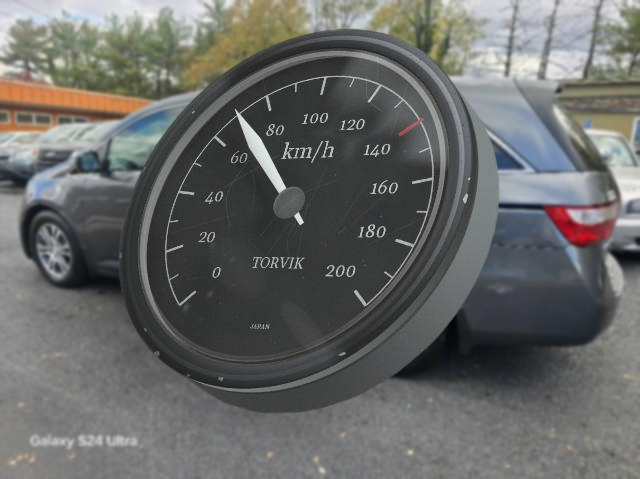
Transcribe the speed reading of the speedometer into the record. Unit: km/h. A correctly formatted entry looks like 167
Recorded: 70
